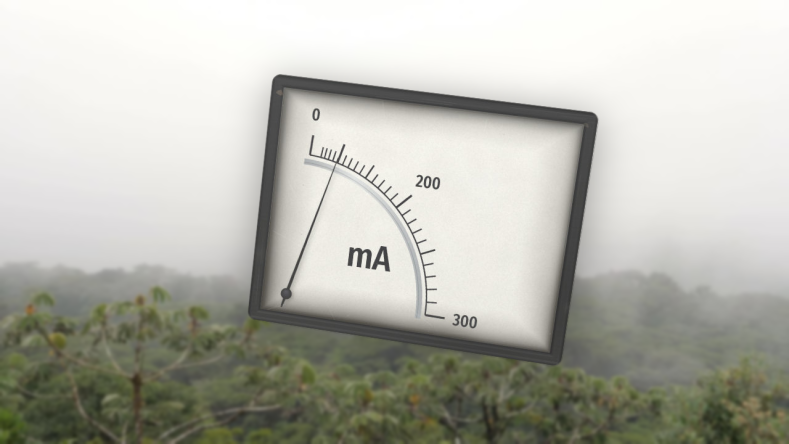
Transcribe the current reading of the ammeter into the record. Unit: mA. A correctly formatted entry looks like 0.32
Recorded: 100
